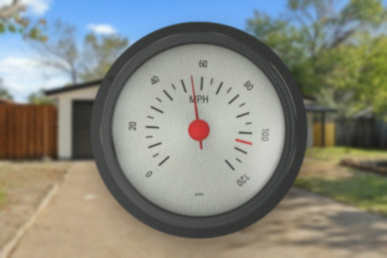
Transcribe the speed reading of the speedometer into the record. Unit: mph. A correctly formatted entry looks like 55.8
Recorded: 55
